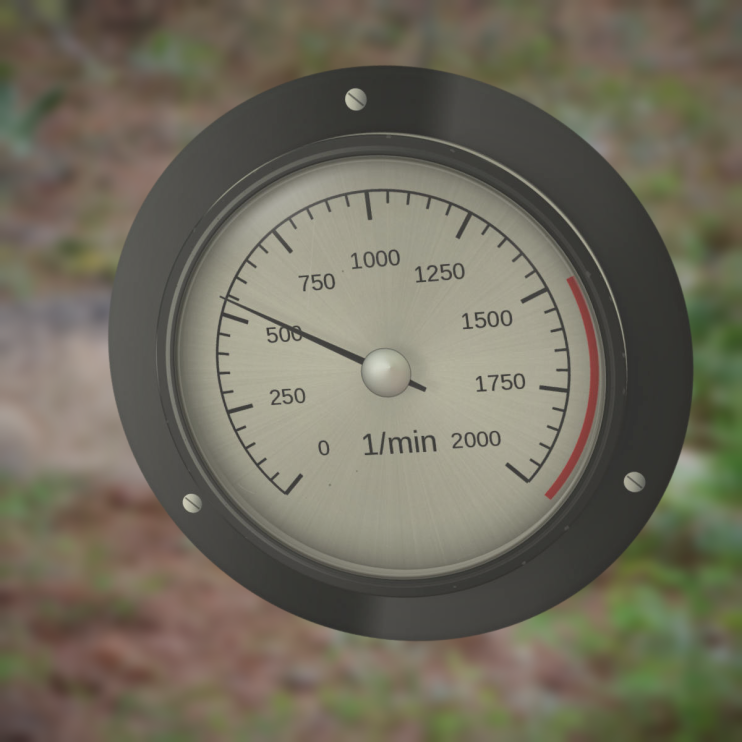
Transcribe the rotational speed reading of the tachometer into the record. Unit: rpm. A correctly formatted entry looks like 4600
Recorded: 550
